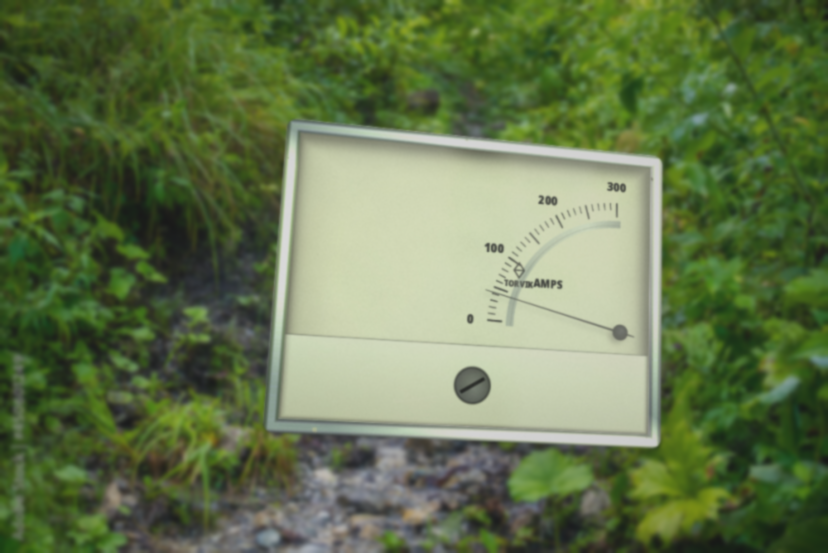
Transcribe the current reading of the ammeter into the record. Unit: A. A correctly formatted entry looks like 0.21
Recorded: 40
